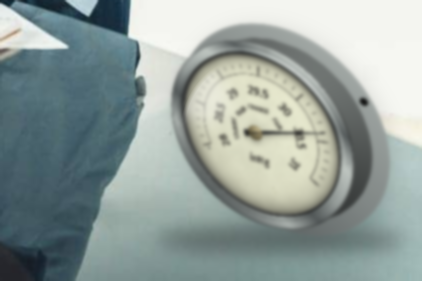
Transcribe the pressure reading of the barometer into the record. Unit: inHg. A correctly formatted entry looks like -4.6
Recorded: 30.4
